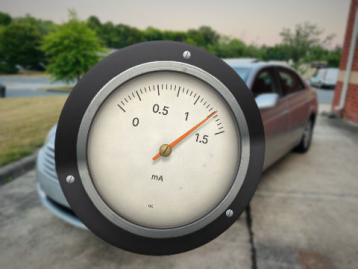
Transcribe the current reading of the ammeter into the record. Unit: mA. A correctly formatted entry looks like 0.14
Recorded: 1.25
